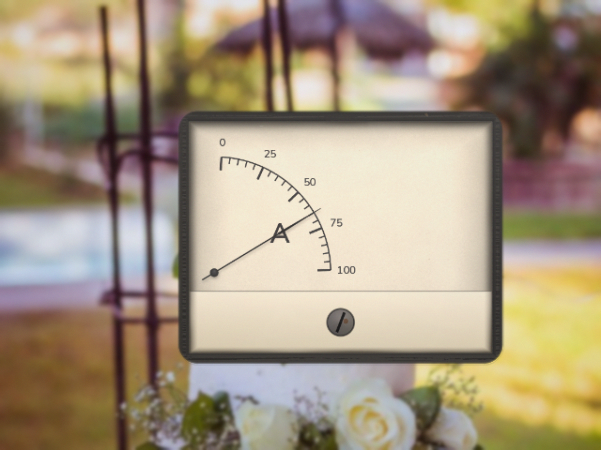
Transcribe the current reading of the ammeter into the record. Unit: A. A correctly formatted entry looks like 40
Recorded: 65
